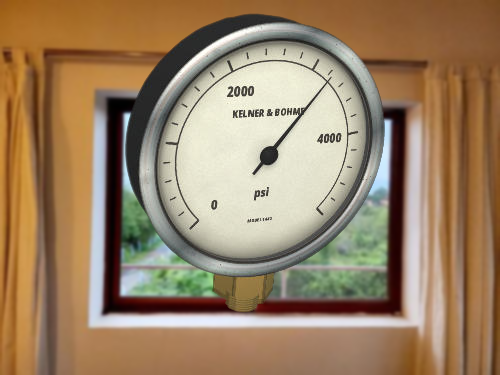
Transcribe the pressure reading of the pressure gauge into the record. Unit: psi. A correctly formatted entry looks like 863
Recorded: 3200
